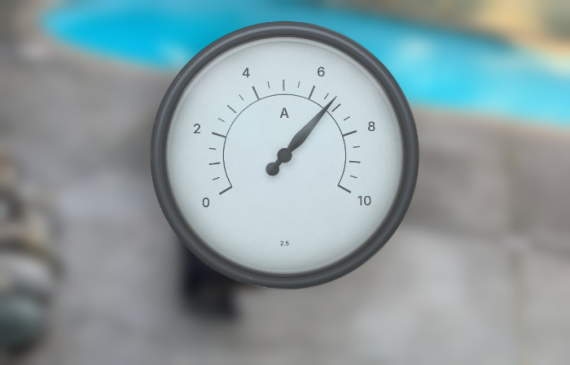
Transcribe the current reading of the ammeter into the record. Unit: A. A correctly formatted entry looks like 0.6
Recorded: 6.75
